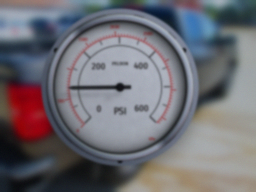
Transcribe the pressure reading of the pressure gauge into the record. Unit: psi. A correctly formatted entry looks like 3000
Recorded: 100
